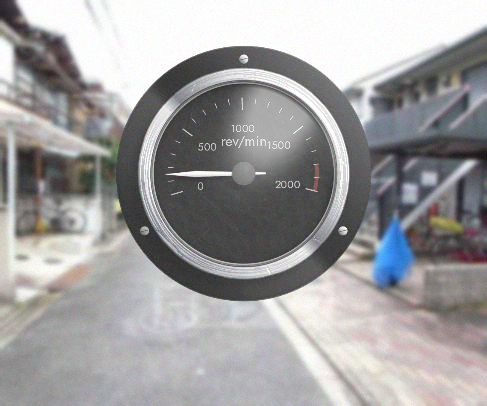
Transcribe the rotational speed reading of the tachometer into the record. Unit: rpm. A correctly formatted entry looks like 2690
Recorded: 150
